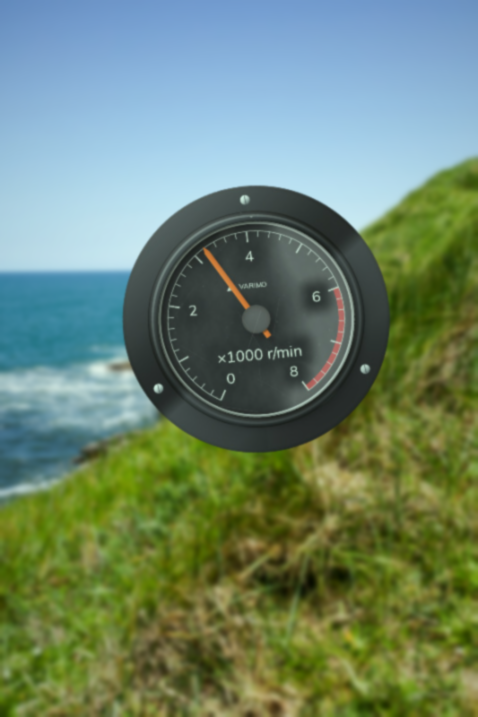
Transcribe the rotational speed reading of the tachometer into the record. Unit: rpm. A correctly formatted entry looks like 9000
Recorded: 3200
